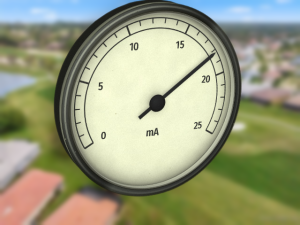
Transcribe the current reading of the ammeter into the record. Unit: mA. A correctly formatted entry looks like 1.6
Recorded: 18
